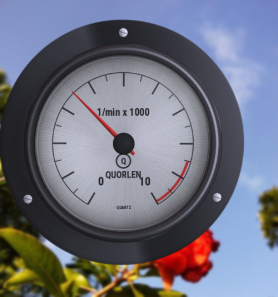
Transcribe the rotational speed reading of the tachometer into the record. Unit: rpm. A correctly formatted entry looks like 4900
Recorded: 3500
